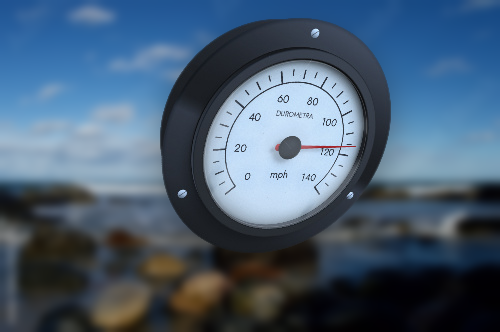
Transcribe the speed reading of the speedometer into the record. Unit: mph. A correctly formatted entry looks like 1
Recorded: 115
